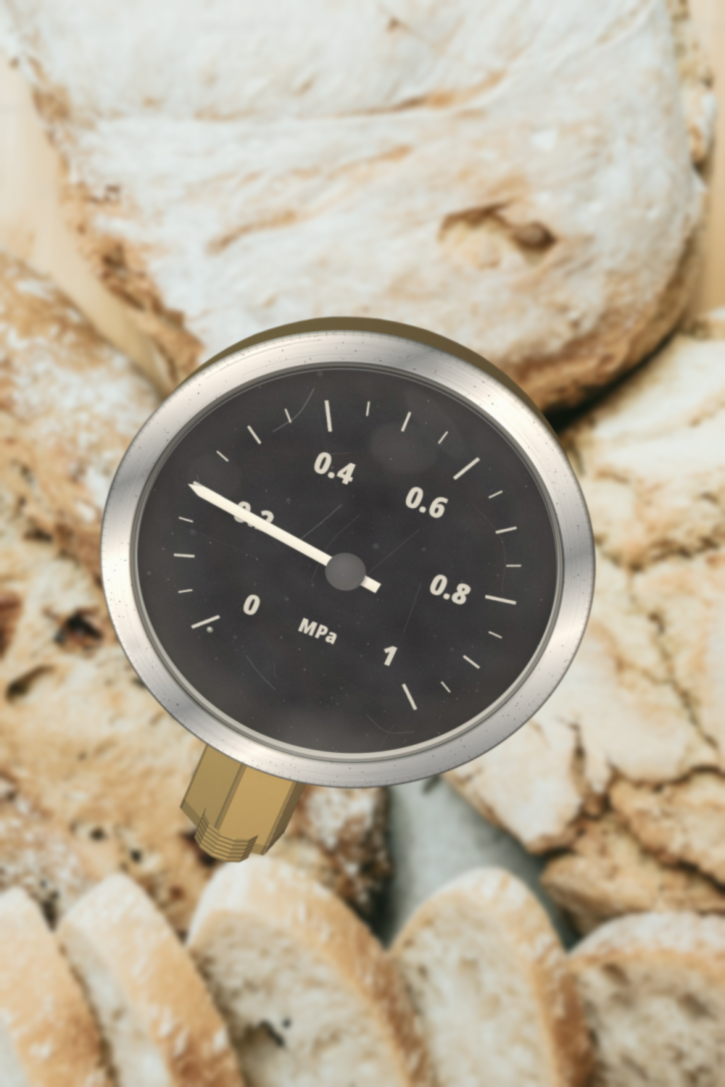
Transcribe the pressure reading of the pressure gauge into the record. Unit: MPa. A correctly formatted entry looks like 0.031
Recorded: 0.2
